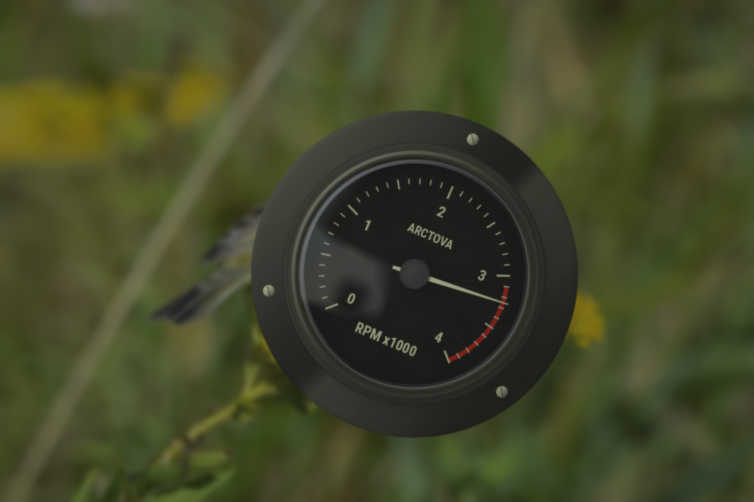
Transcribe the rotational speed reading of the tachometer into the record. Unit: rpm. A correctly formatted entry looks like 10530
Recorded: 3250
